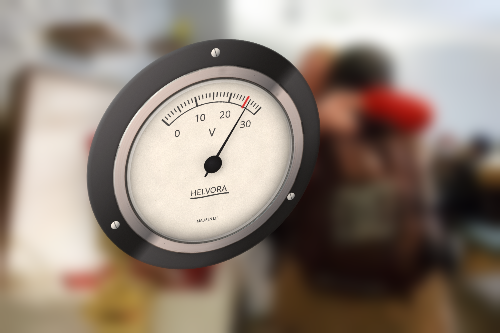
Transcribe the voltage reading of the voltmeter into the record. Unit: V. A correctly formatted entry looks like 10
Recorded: 25
